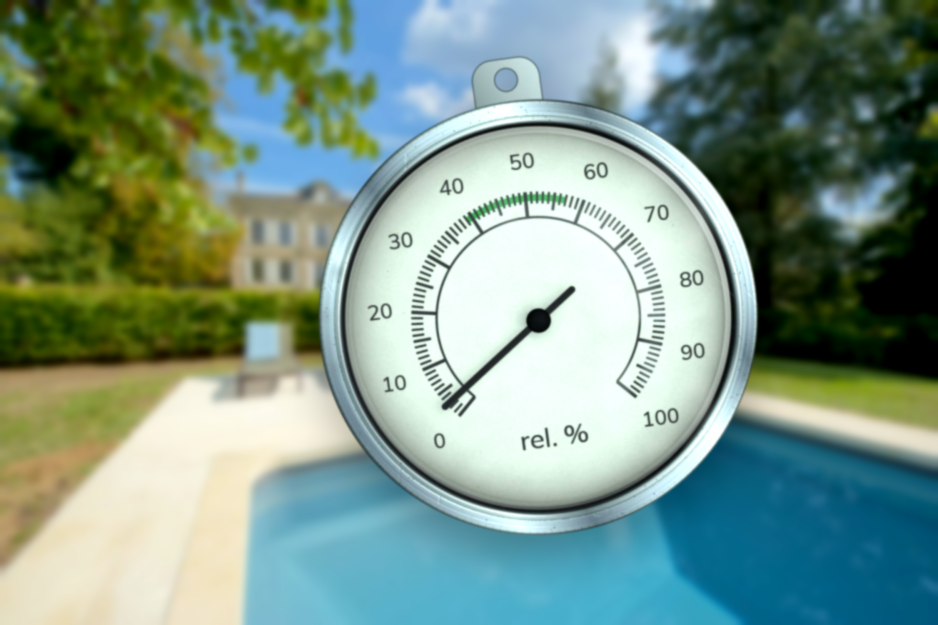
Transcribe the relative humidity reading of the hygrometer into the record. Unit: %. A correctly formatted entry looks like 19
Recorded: 3
